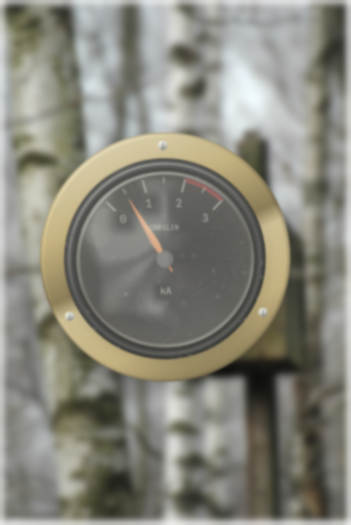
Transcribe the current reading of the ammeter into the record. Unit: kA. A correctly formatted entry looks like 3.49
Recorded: 0.5
